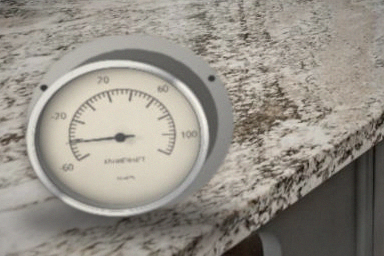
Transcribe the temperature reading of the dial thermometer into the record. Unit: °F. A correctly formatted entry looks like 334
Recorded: -40
